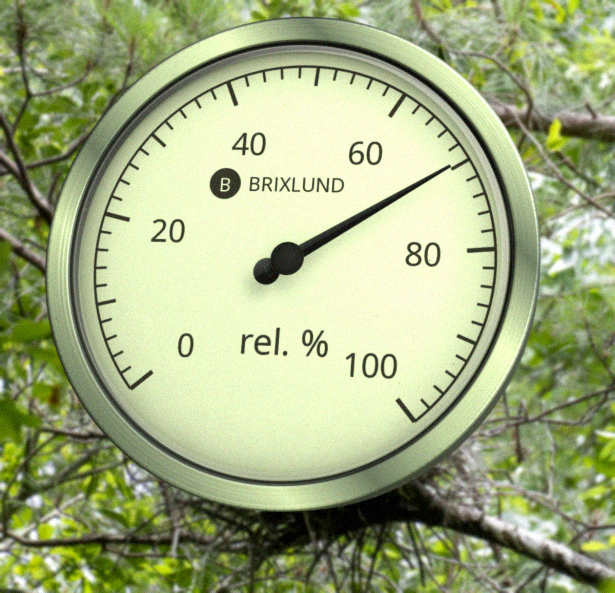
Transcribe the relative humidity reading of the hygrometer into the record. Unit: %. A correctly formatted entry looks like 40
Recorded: 70
